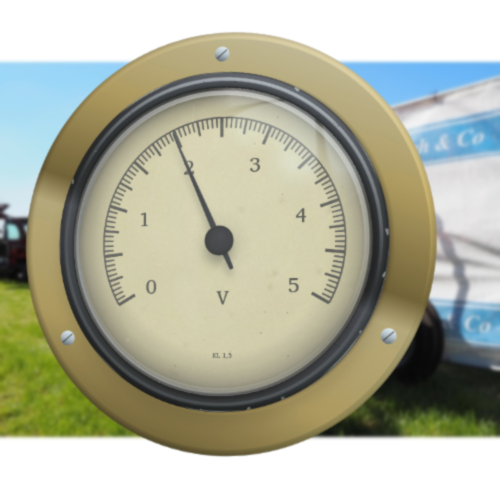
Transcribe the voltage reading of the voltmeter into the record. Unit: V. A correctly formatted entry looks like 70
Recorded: 2
